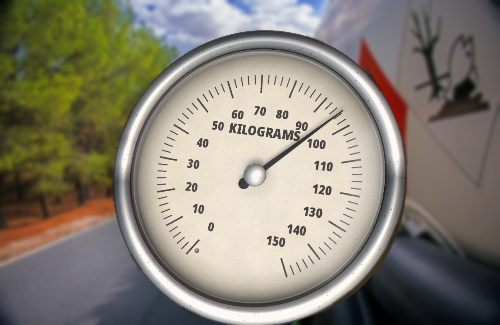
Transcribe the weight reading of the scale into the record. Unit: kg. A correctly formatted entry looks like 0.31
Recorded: 96
